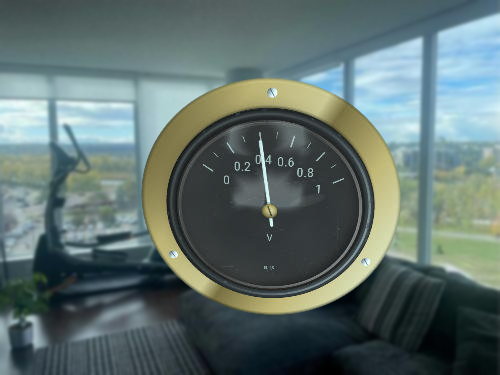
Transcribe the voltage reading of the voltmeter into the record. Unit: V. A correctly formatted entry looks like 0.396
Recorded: 0.4
